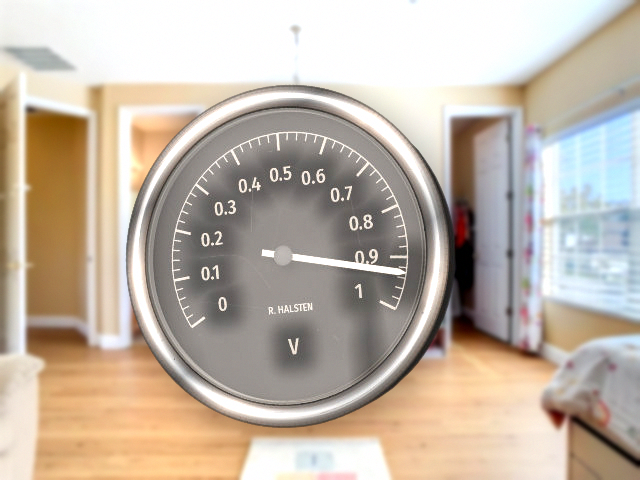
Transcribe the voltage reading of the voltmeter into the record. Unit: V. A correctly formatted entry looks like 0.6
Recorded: 0.93
